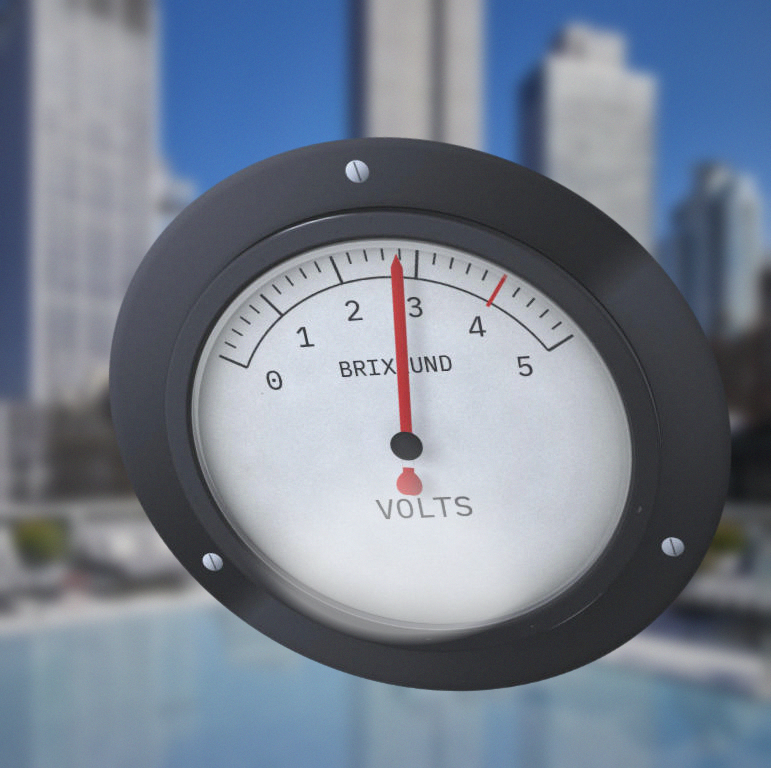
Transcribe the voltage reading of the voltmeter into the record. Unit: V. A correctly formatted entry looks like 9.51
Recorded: 2.8
